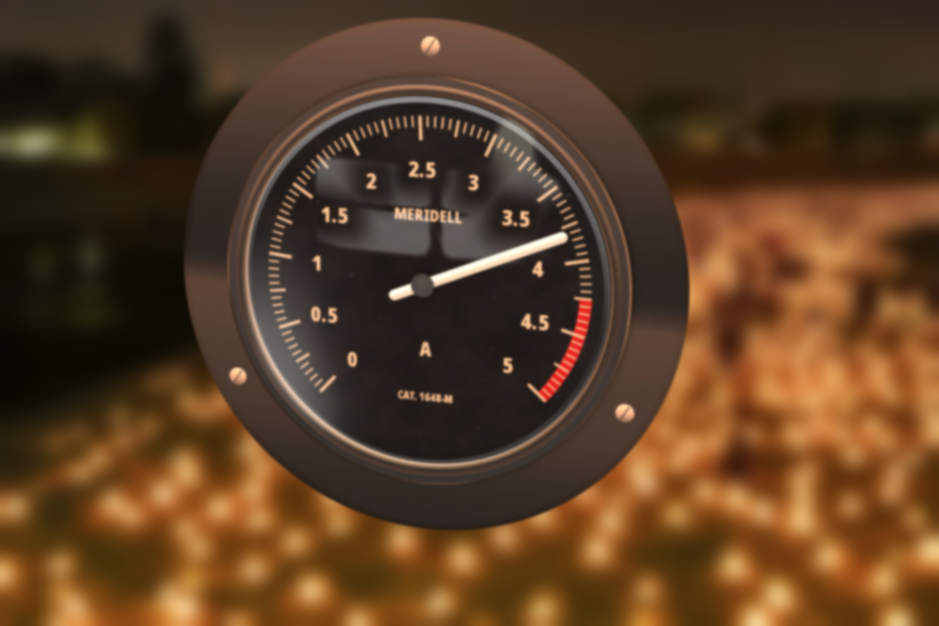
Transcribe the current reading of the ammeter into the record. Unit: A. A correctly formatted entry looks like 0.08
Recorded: 3.8
